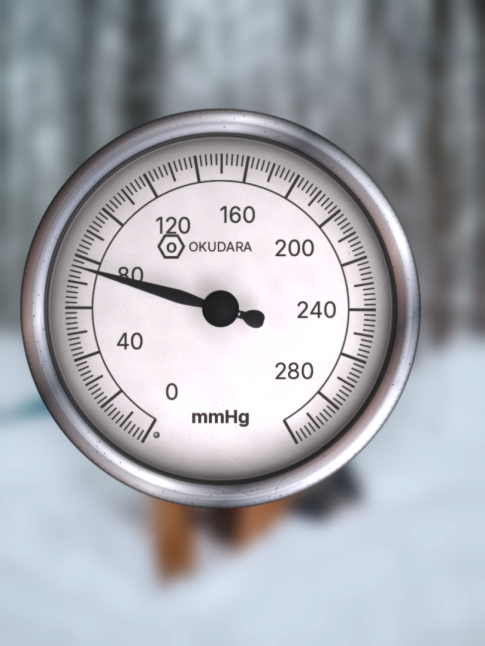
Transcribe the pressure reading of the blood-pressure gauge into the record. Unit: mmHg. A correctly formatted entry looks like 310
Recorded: 76
